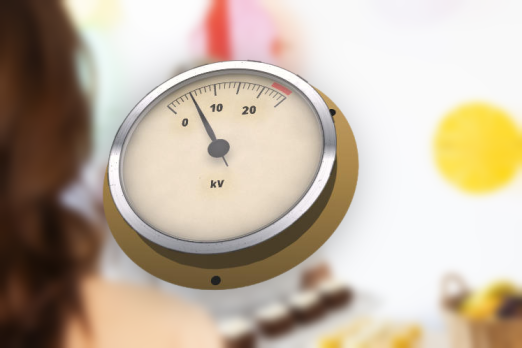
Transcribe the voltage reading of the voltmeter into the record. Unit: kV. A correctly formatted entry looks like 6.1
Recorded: 5
